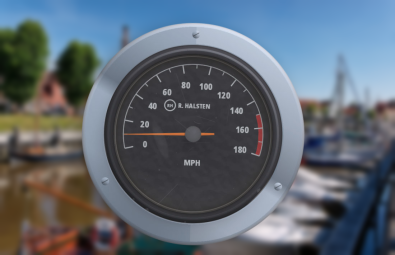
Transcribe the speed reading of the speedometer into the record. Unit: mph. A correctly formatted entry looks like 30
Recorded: 10
